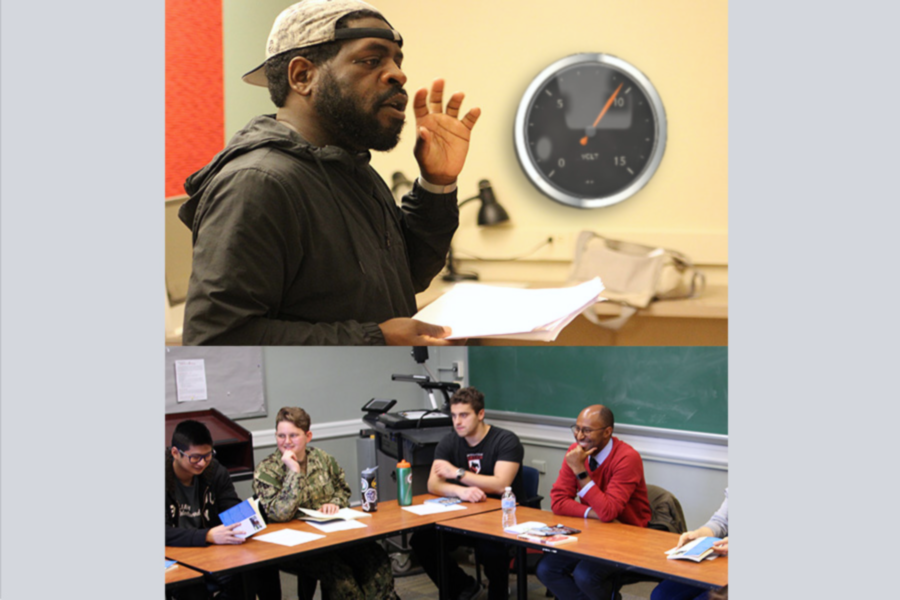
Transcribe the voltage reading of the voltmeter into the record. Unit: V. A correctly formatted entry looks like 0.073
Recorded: 9.5
